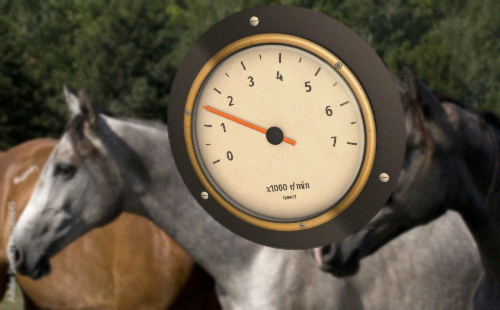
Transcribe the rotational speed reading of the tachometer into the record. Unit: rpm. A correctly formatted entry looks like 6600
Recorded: 1500
